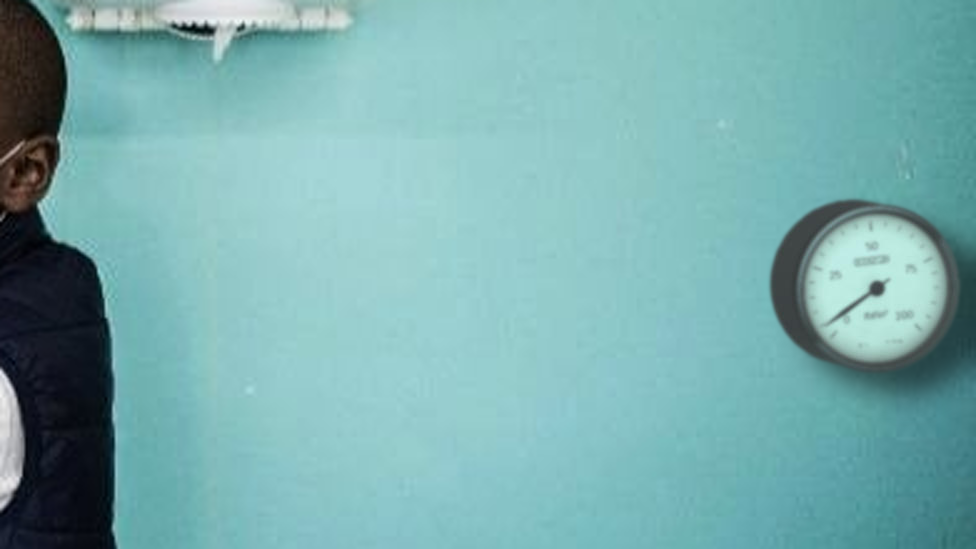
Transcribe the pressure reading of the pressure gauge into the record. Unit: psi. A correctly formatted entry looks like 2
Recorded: 5
